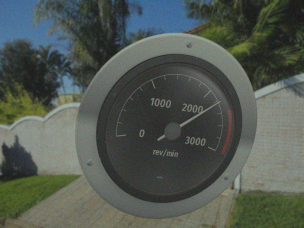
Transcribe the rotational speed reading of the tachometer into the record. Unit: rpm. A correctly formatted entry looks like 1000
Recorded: 2200
